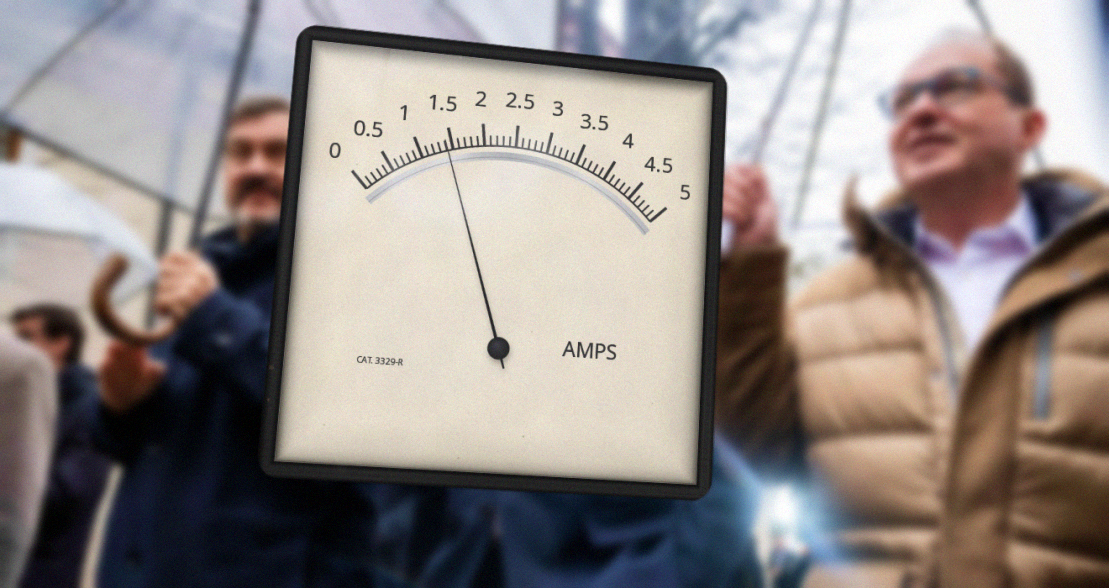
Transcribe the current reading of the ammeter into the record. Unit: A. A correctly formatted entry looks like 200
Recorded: 1.4
